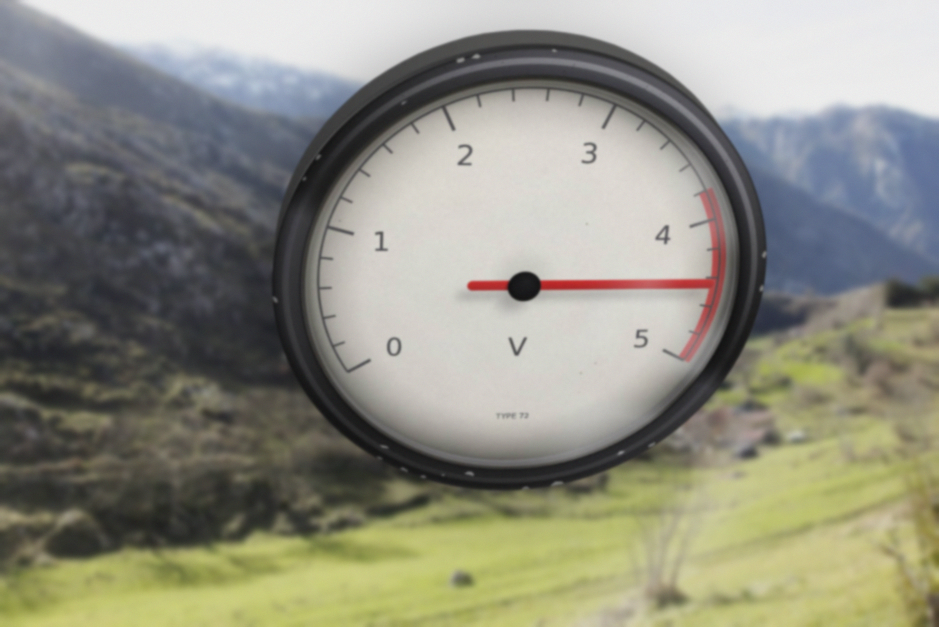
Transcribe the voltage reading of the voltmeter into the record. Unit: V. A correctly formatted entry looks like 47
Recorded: 4.4
